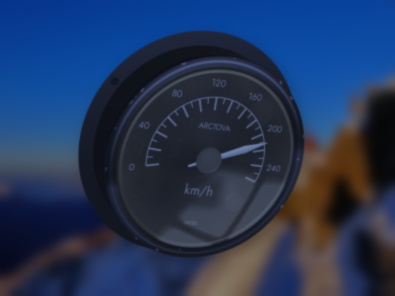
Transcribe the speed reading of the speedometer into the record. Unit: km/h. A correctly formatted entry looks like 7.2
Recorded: 210
